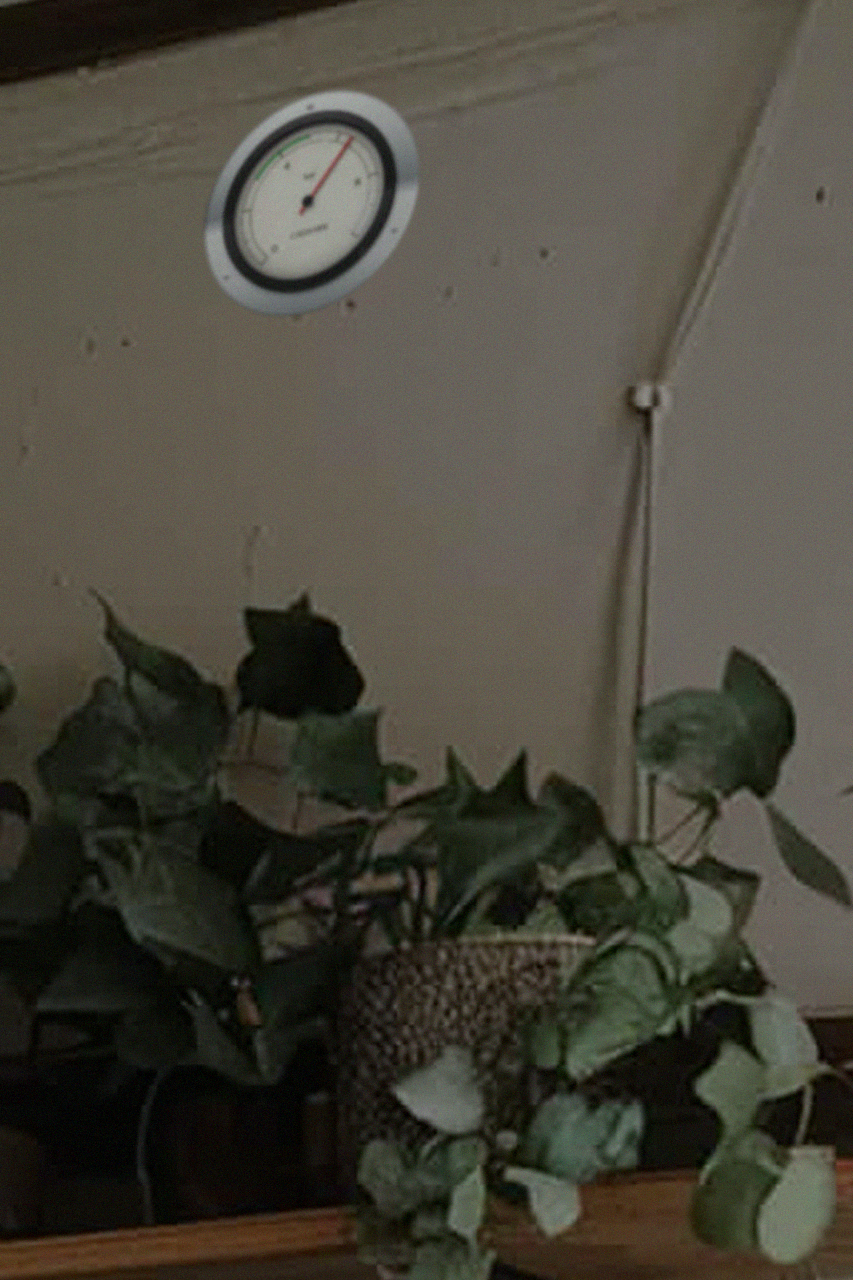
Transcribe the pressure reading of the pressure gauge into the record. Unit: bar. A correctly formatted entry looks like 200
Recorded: 6.5
